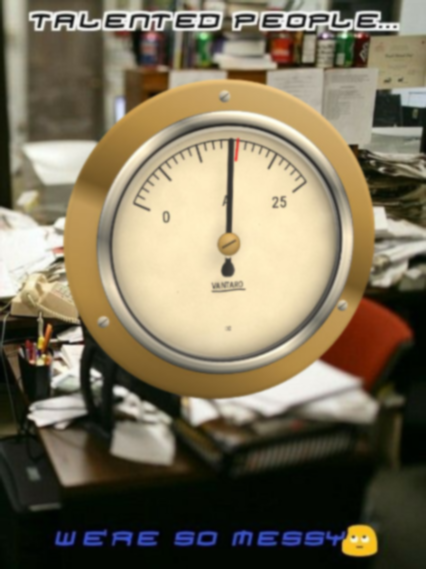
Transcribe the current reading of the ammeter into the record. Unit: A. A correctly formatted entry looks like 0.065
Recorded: 14
